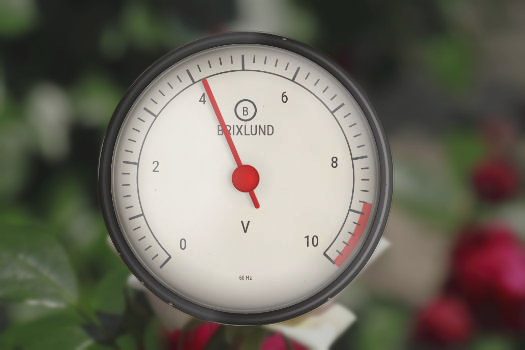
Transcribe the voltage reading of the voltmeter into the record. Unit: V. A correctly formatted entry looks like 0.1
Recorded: 4.2
